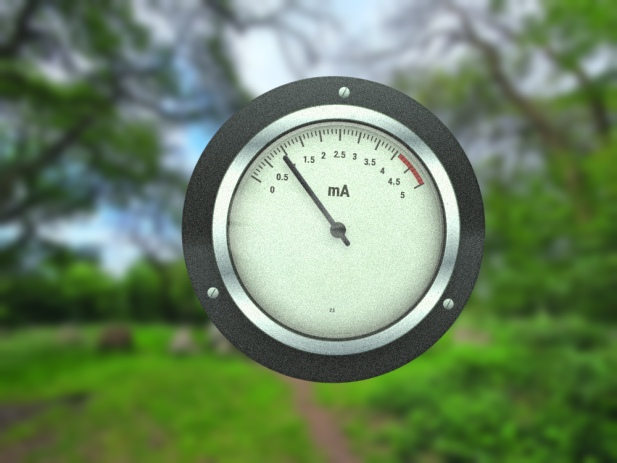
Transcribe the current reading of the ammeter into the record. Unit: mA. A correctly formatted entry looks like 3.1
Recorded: 0.9
